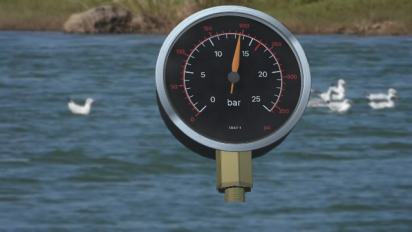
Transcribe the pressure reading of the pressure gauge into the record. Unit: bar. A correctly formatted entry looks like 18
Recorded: 13.5
